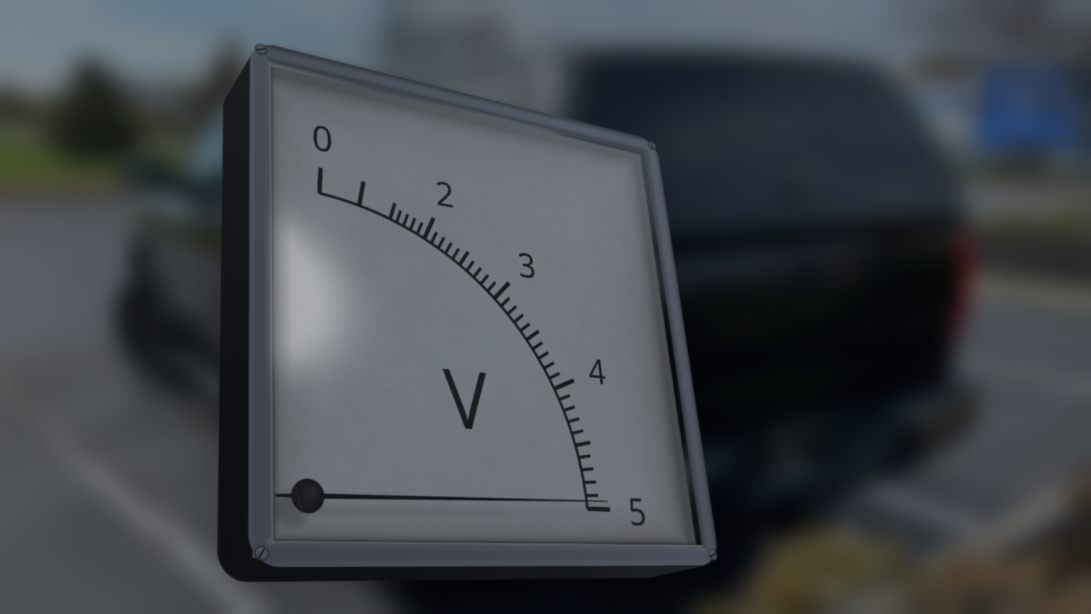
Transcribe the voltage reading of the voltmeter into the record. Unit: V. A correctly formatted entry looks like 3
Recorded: 4.95
